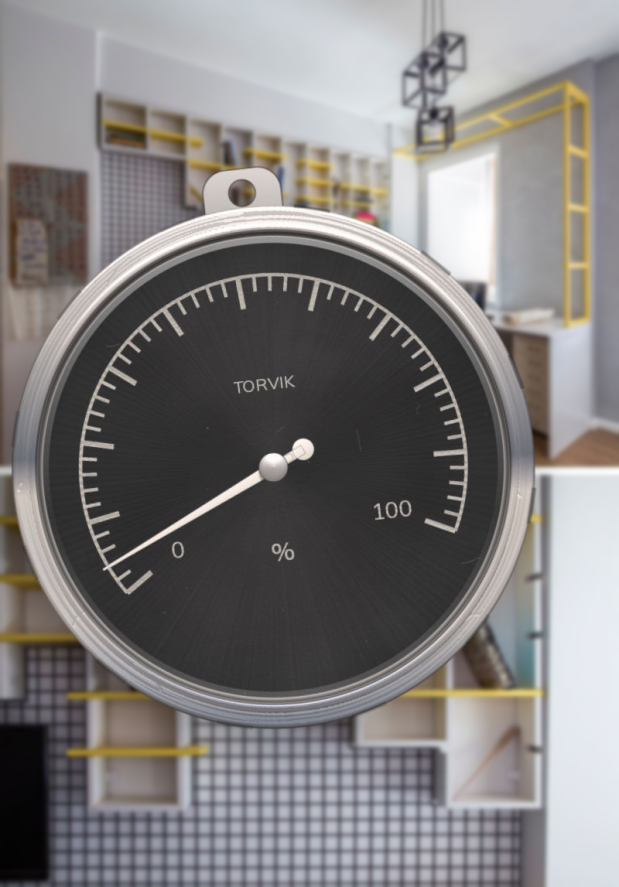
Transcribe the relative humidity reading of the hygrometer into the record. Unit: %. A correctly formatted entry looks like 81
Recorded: 4
